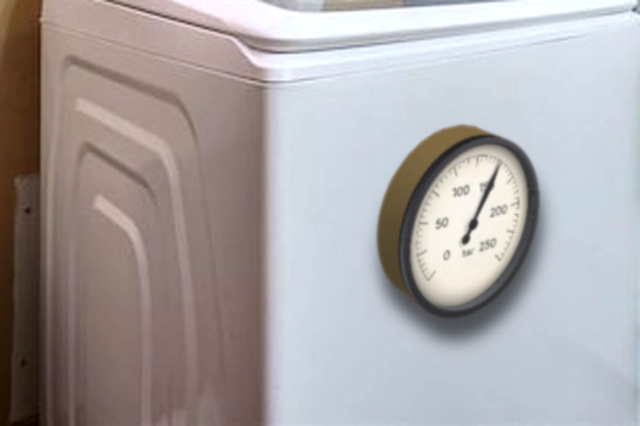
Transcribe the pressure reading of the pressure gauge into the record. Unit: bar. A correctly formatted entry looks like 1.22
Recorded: 150
